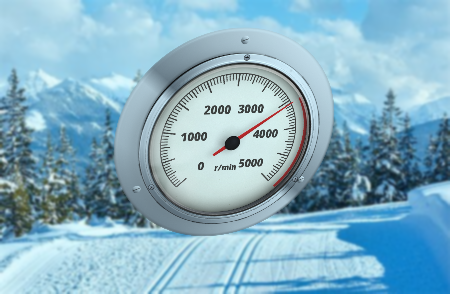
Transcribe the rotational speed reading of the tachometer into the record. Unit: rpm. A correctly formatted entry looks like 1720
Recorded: 3500
